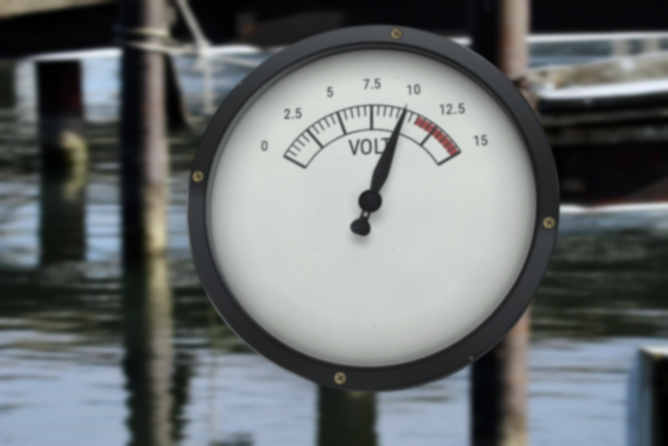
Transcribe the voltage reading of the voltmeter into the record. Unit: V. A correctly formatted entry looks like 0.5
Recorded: 10
